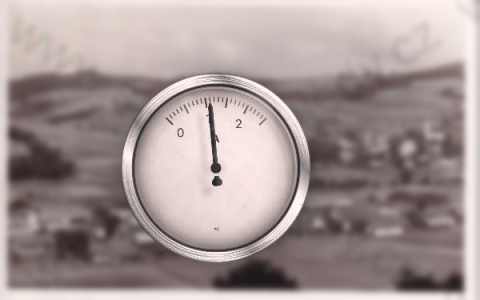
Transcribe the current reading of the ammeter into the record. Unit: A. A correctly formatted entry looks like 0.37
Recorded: 1.1
